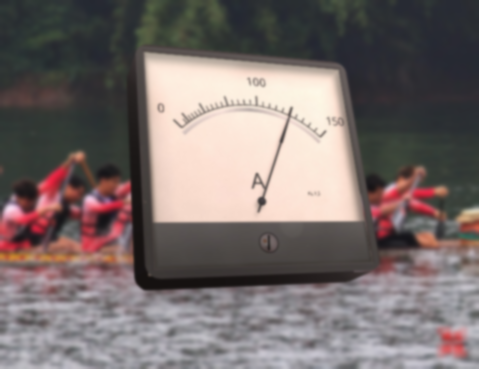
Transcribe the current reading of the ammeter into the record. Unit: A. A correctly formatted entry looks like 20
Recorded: 125
